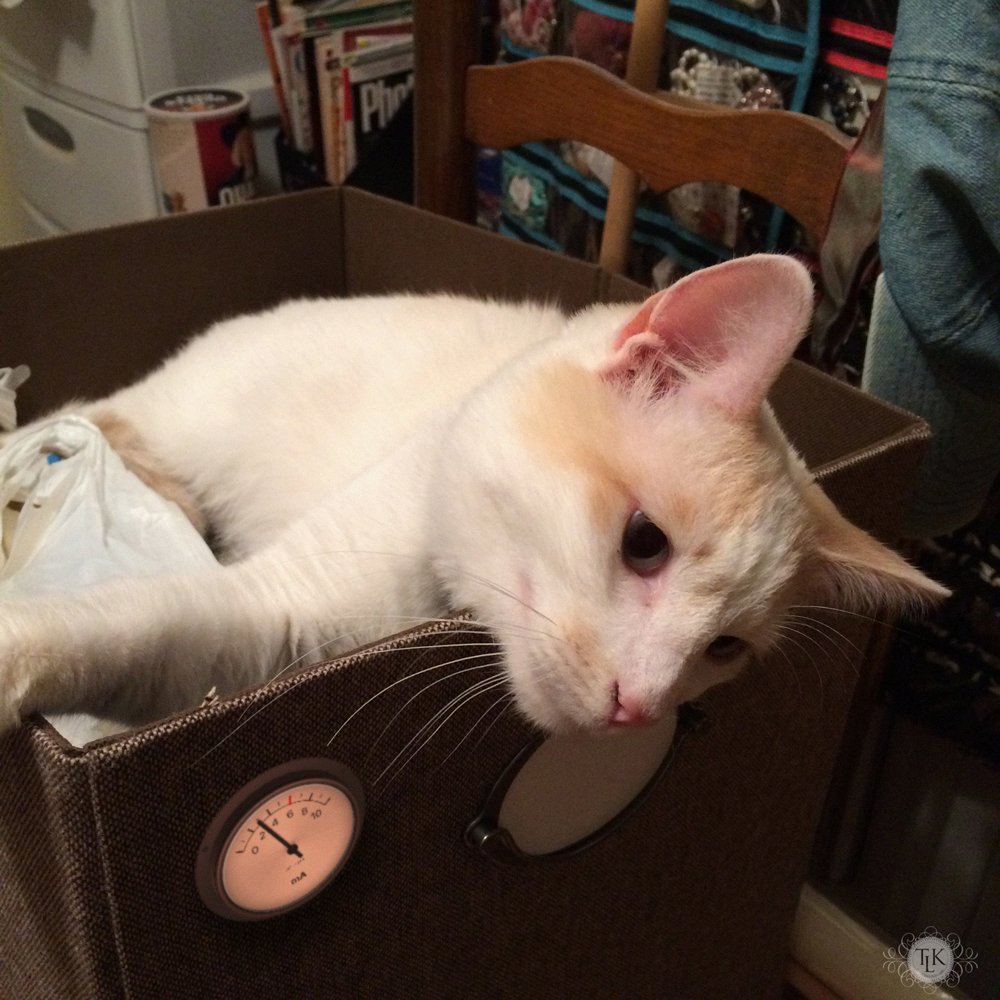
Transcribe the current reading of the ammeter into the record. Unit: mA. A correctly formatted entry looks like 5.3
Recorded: 3
